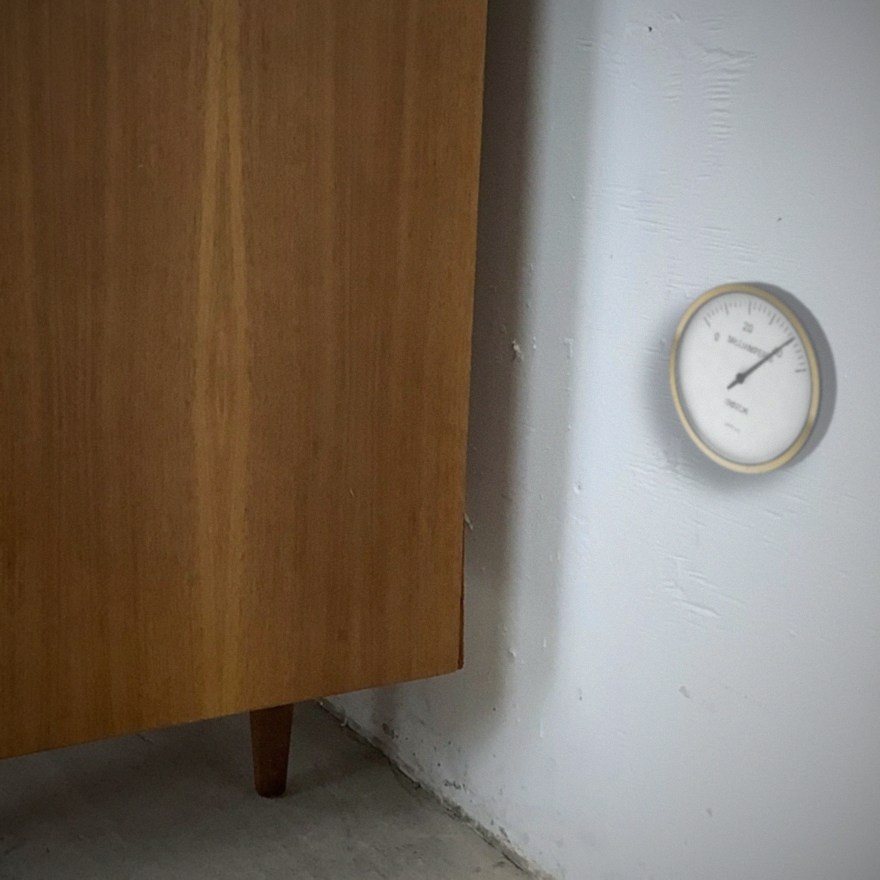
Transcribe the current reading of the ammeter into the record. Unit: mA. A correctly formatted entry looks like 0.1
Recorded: 40
